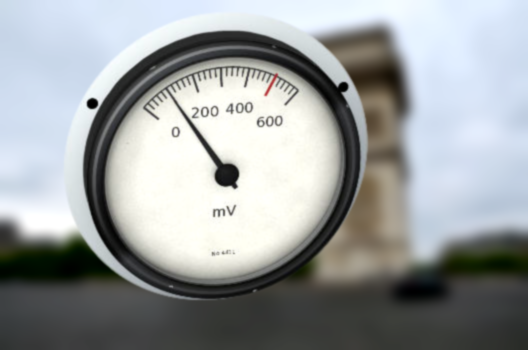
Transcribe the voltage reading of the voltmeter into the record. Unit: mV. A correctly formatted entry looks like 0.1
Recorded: 100
